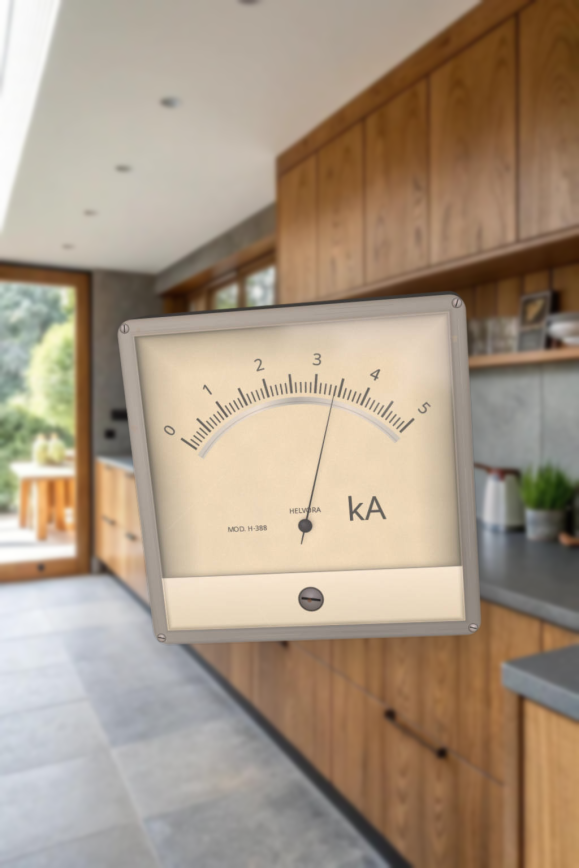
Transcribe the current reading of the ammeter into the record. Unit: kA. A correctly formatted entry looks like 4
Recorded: 3.4
